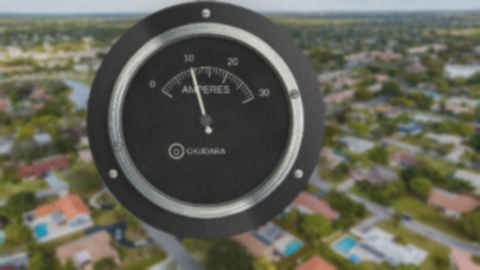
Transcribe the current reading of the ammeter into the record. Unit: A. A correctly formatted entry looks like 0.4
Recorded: 10
